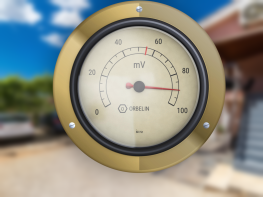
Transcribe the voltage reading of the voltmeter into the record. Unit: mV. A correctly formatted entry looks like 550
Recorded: 90
